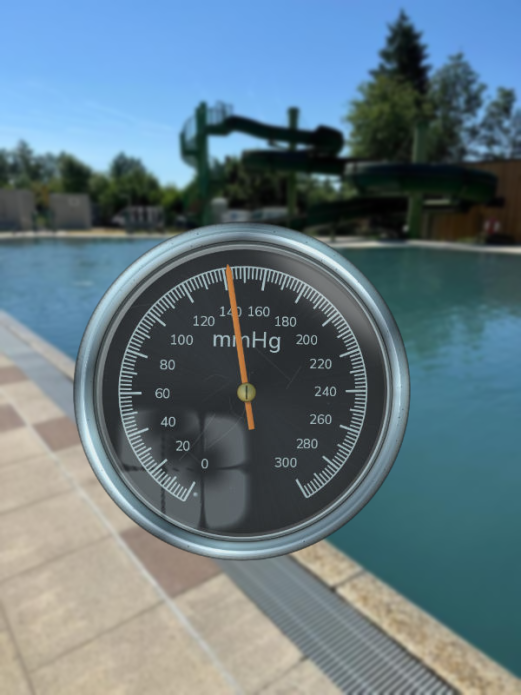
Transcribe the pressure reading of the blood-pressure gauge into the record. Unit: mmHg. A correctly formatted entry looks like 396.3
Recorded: 142
